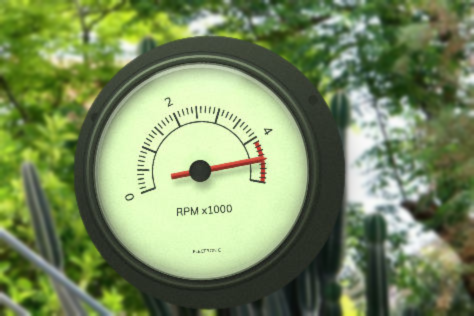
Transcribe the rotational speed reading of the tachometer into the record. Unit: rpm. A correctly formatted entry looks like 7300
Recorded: 4500
